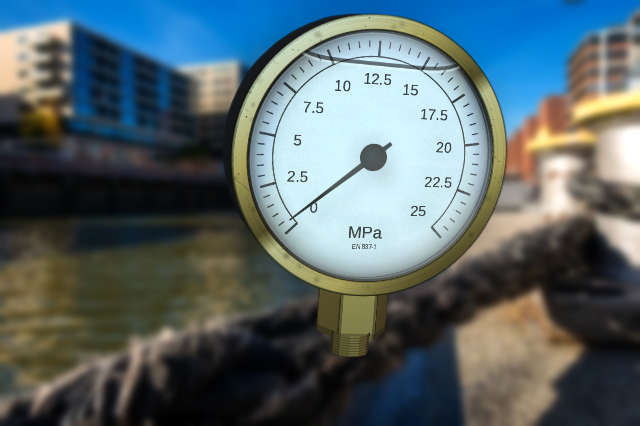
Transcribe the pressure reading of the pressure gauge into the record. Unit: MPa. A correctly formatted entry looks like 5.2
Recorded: 0.5
